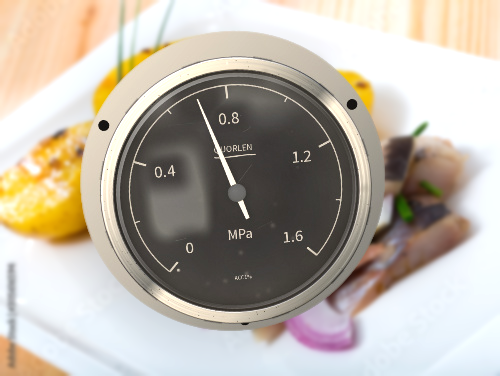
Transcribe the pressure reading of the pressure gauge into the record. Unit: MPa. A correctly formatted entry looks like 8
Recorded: 0.7
